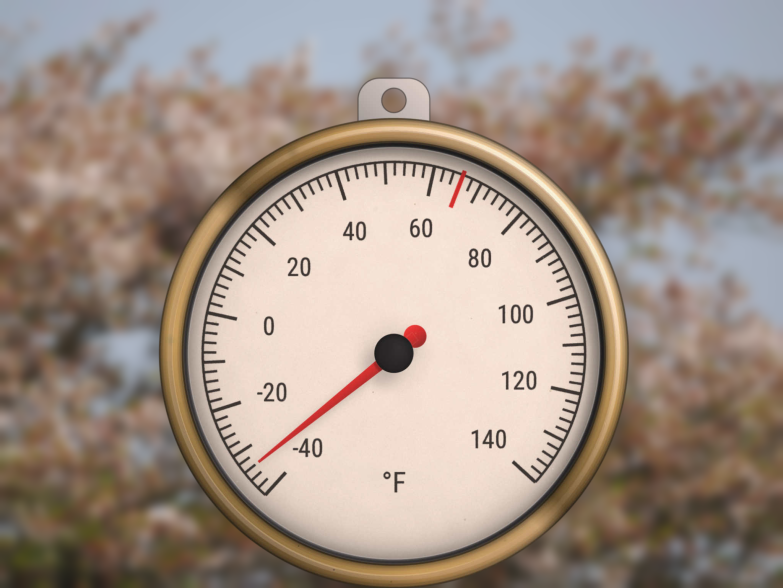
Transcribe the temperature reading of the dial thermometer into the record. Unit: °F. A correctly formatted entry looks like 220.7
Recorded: -34
